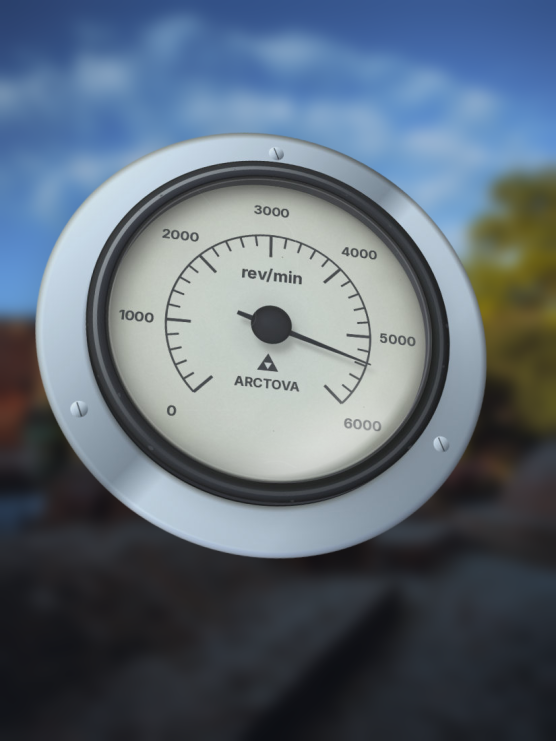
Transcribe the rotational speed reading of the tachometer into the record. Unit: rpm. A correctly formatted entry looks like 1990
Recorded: 5400
